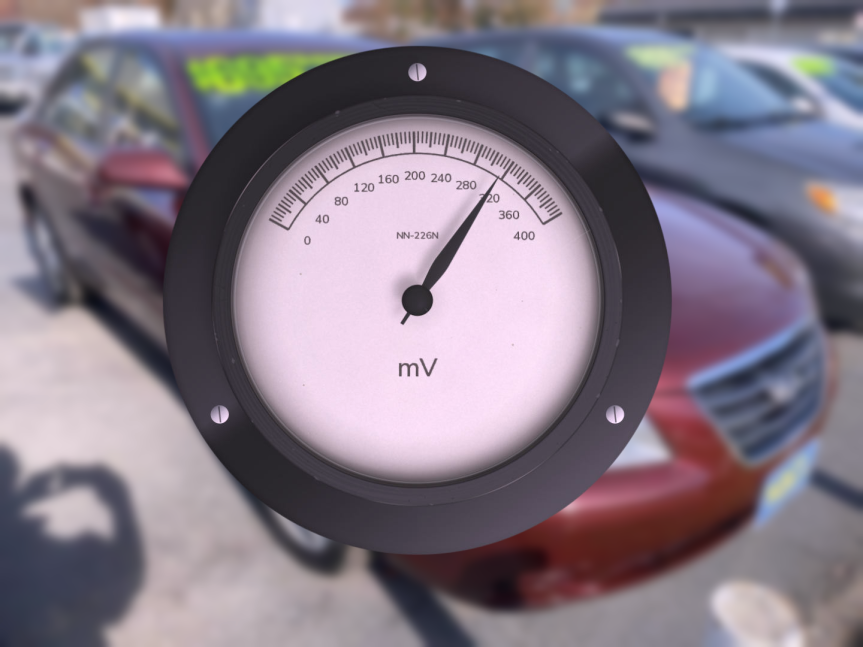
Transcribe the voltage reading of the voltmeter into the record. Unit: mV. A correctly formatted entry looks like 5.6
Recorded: 315
